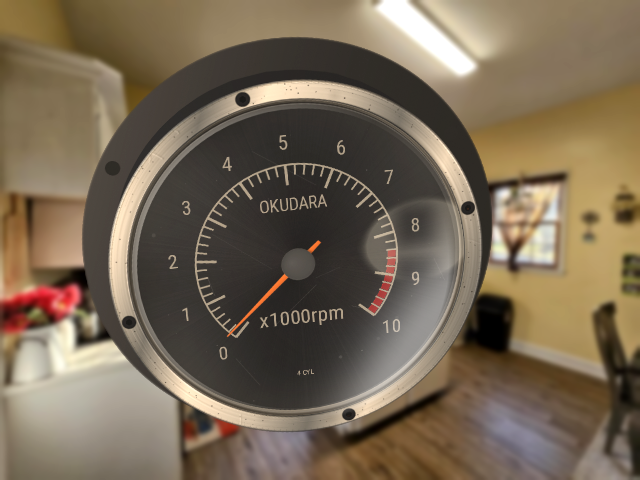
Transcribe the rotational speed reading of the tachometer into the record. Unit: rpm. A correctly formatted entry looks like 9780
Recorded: 200
